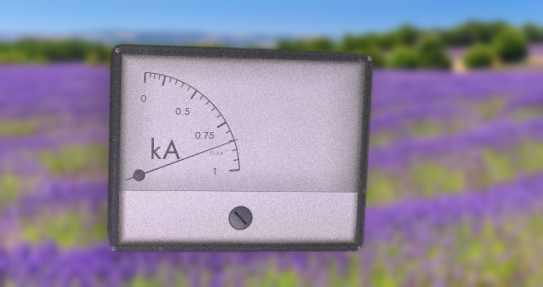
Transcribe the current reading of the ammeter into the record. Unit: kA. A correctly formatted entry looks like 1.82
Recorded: 0.85
